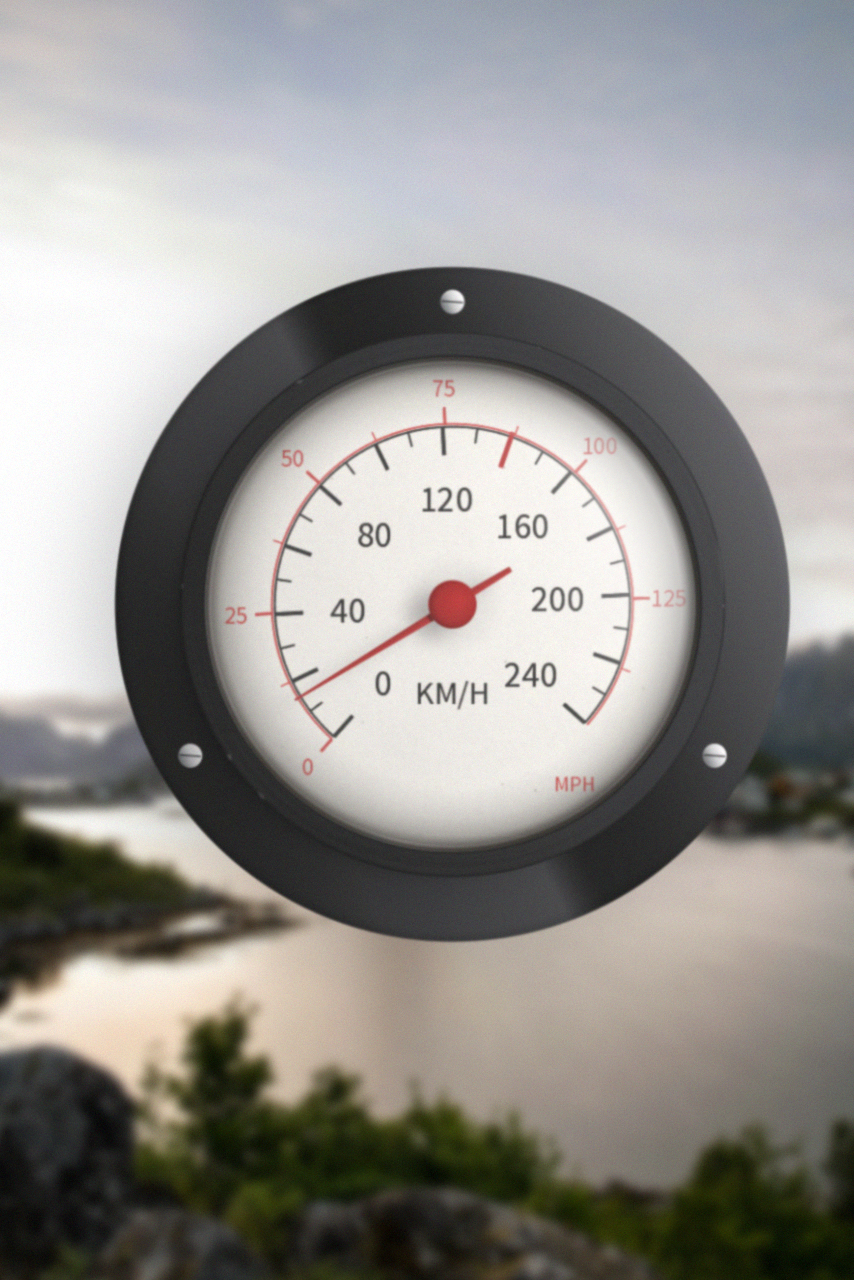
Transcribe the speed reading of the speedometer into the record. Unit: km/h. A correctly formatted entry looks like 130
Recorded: 15
